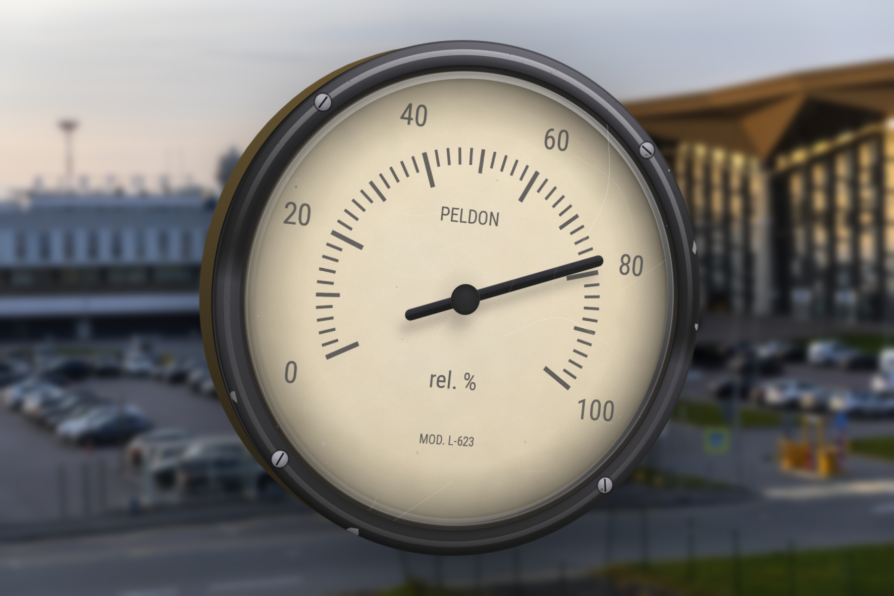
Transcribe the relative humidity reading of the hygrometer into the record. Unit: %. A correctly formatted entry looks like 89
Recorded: 78
